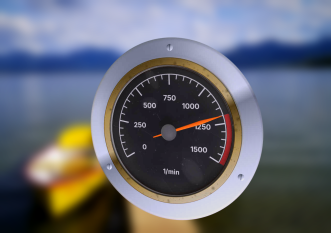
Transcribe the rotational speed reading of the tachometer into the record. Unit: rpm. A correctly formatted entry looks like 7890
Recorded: 1200
